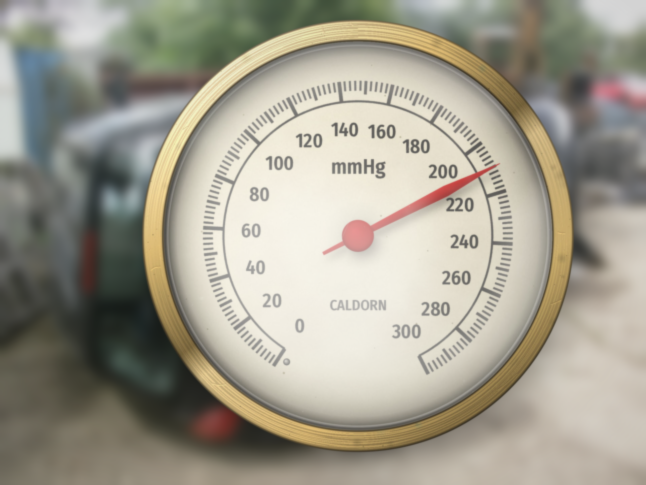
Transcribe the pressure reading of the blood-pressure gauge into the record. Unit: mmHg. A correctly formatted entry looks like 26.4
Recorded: 210
